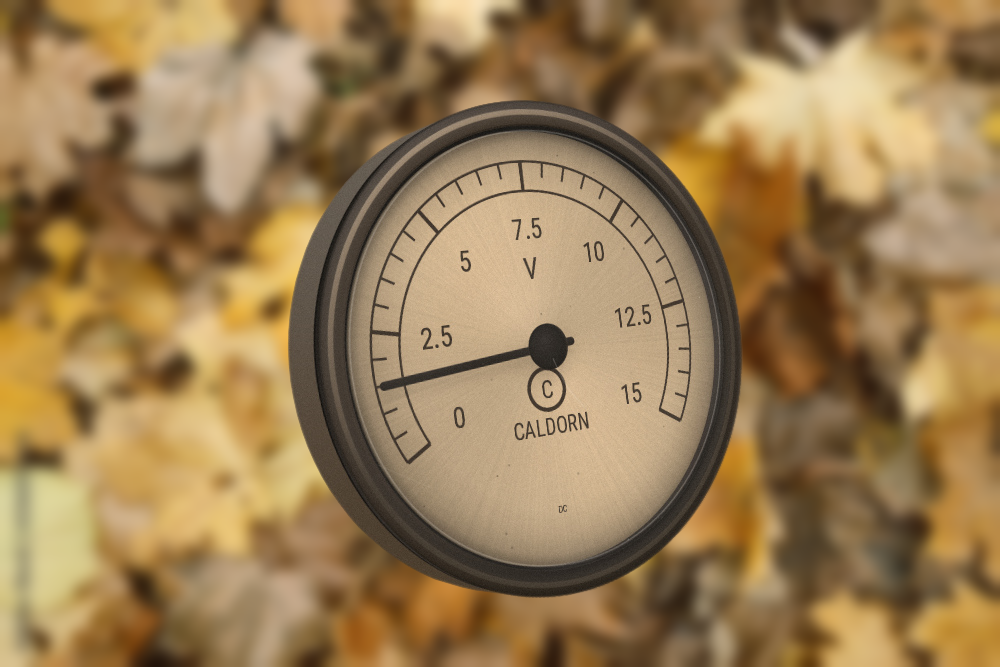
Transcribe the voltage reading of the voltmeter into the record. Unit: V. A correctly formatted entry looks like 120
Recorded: 1.5
